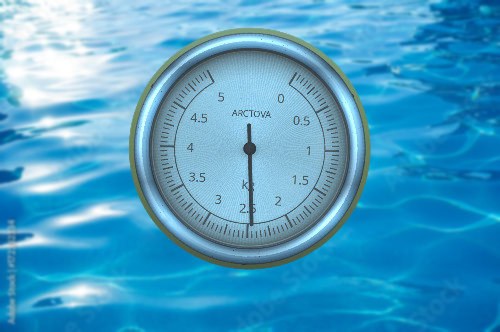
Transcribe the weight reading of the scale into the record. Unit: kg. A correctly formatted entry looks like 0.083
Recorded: 2.45
